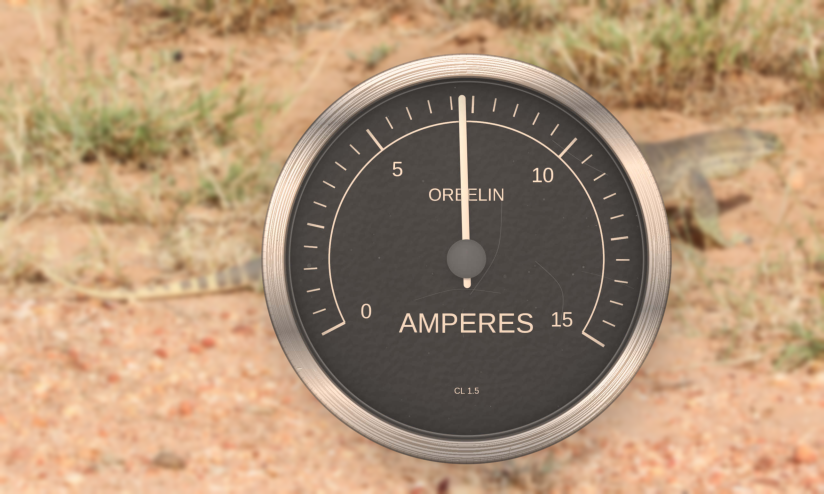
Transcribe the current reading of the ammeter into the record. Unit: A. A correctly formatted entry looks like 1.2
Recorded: 7.25
